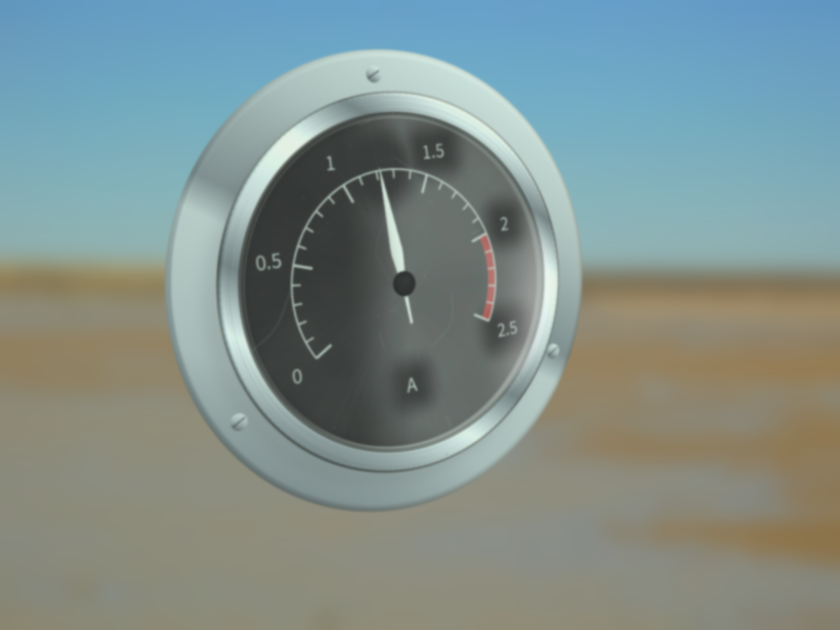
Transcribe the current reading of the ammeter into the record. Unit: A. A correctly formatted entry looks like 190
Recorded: 1.2
